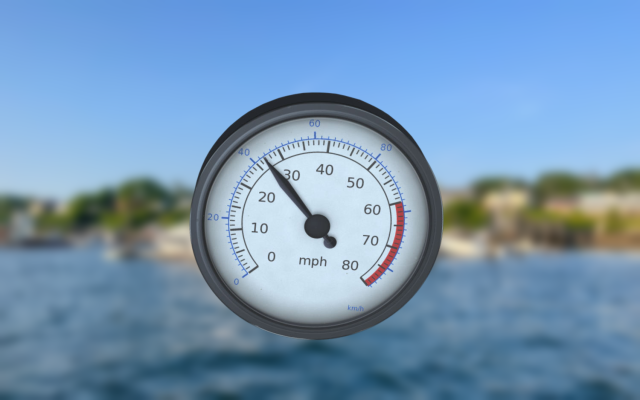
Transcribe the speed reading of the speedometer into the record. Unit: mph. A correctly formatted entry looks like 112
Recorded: 27
